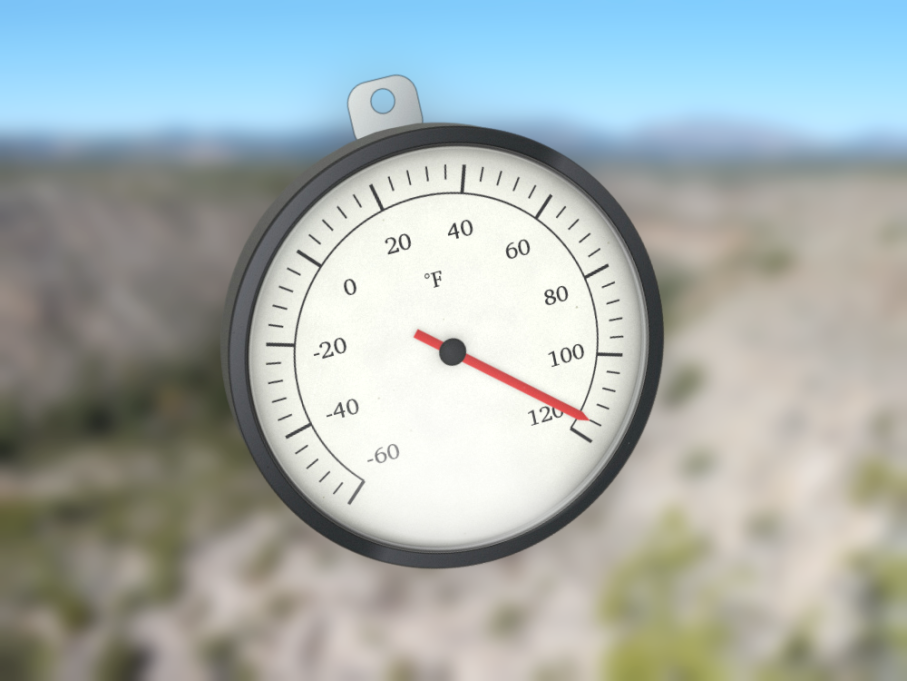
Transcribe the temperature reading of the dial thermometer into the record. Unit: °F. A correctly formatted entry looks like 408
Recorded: 116
